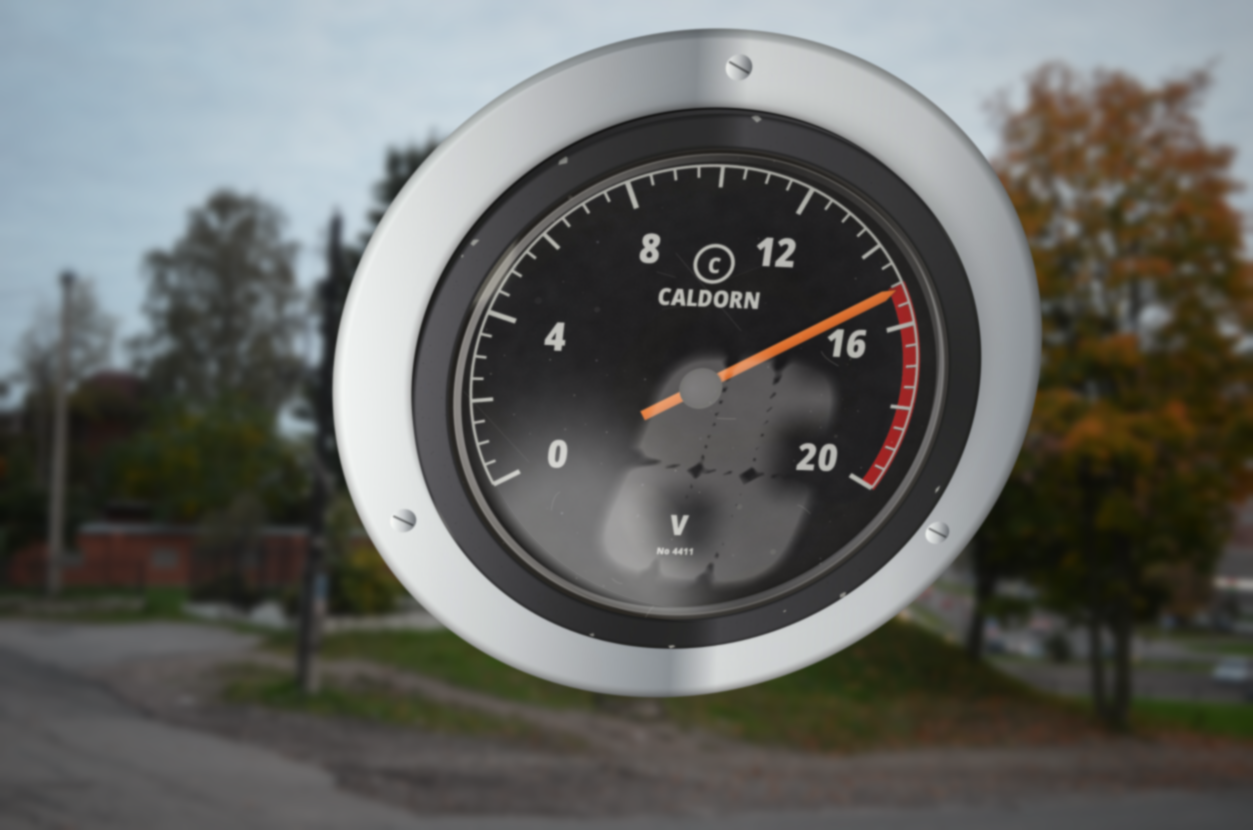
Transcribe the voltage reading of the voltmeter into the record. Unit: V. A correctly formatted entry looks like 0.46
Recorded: 15
